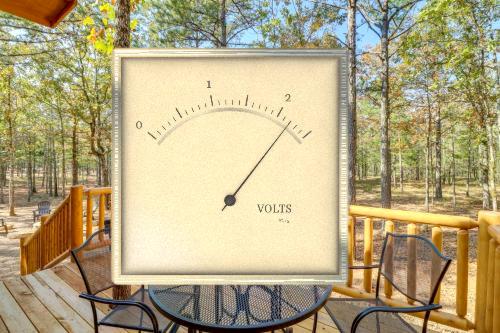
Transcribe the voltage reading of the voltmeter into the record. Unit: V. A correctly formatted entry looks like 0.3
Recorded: 2.2
